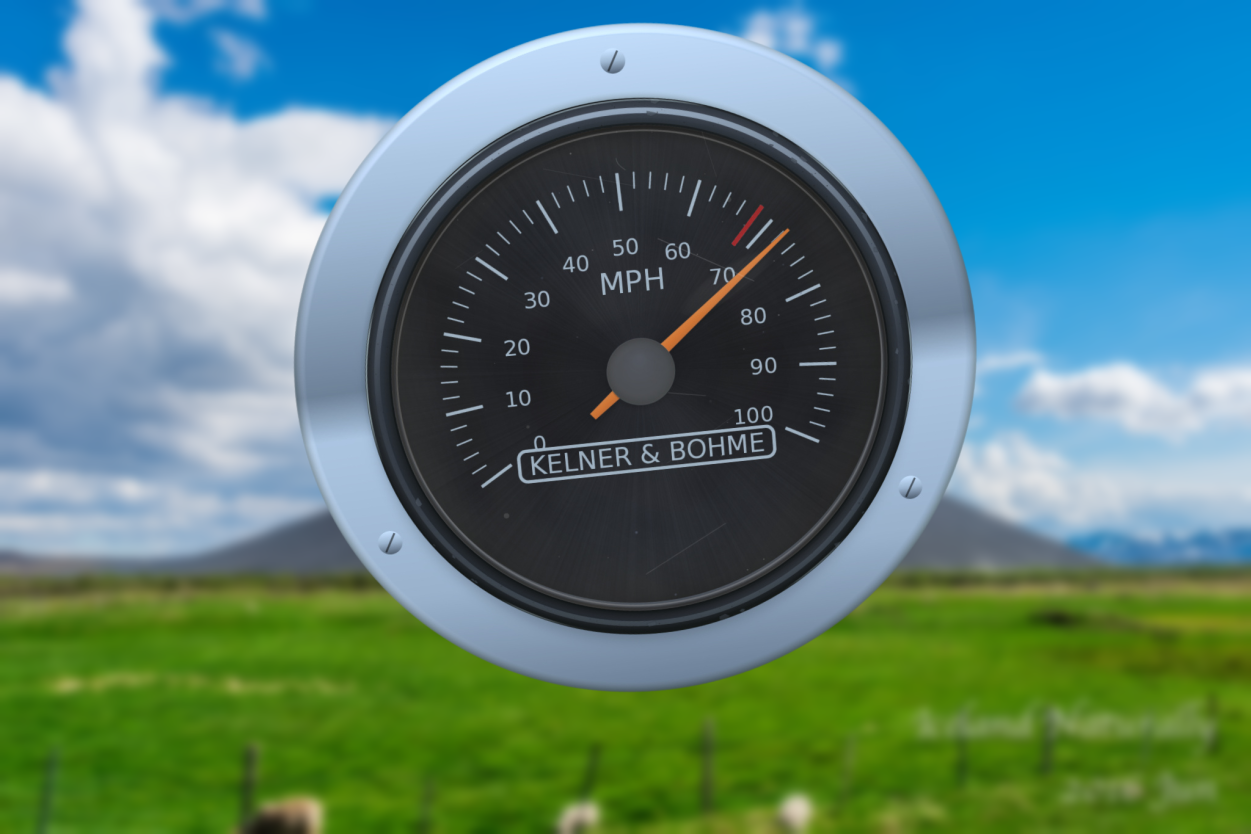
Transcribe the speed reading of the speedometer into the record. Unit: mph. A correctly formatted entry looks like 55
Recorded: 72
